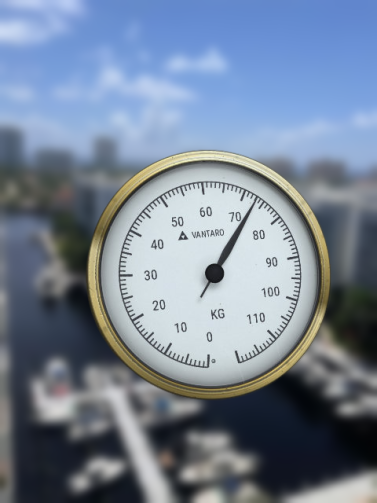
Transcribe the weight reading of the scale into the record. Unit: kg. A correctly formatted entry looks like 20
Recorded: 73
